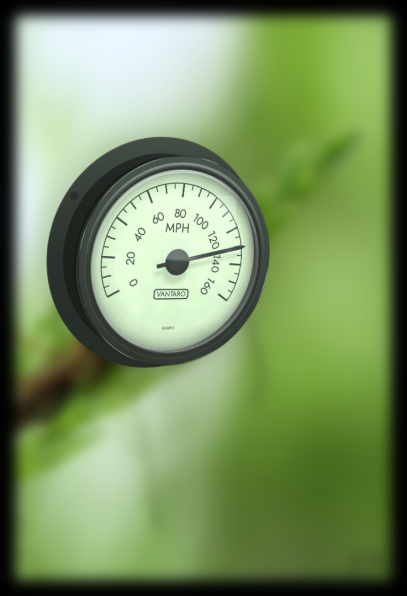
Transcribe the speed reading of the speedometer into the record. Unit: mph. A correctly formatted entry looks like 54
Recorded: 130
